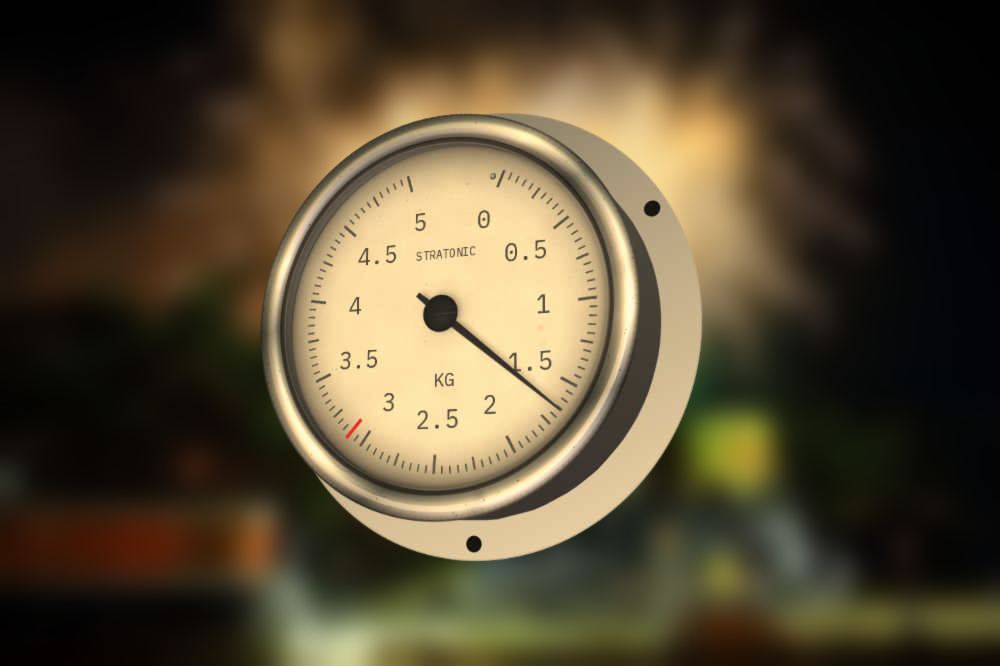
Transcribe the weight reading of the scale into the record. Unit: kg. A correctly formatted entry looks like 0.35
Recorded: 1.65
